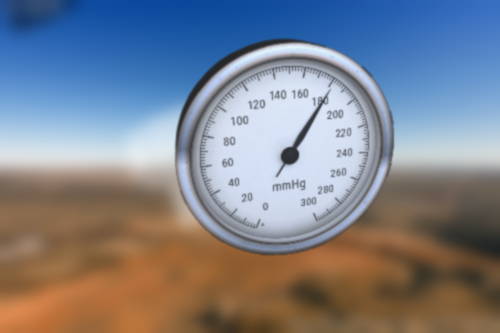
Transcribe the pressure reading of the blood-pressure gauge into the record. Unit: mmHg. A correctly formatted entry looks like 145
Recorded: 180
